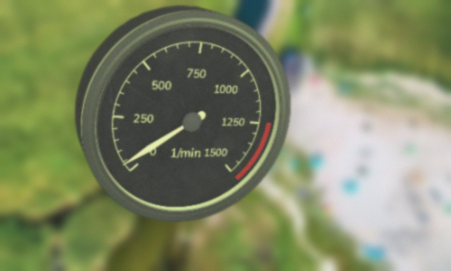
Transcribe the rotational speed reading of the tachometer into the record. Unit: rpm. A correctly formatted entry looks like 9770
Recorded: 50
